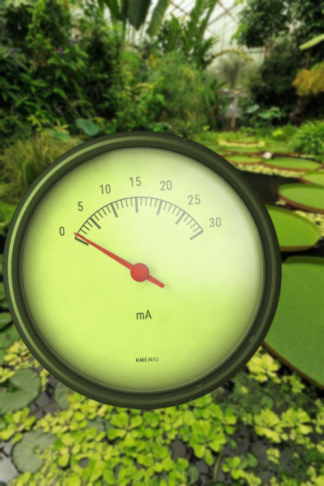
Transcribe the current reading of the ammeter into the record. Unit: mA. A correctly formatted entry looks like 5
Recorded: 1
